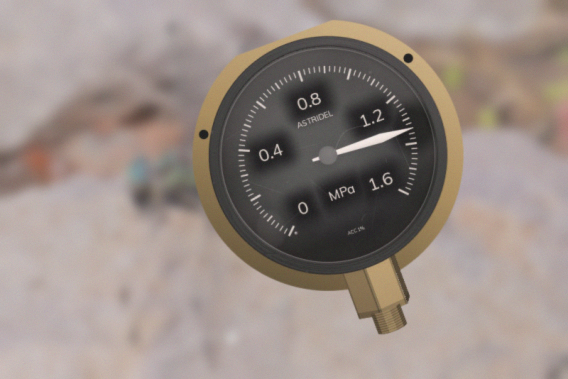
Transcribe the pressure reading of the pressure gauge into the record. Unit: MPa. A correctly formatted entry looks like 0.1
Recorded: 1.34
